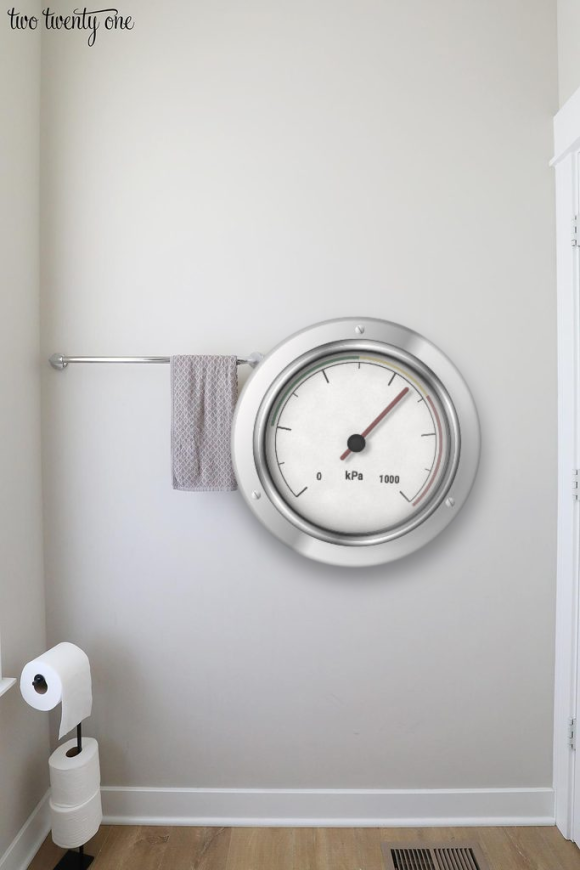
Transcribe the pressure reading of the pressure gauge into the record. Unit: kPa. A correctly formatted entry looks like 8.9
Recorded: 650
